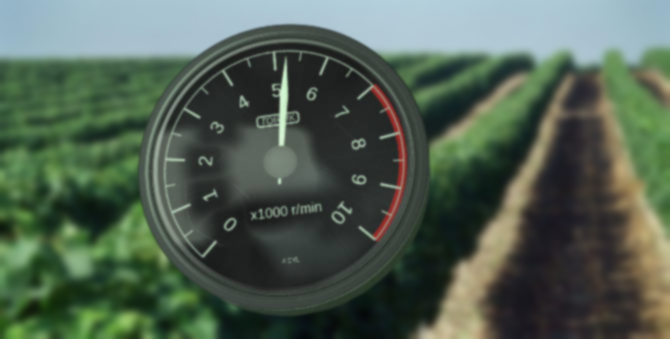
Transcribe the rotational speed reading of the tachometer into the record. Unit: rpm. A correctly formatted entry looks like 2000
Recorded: 5250
